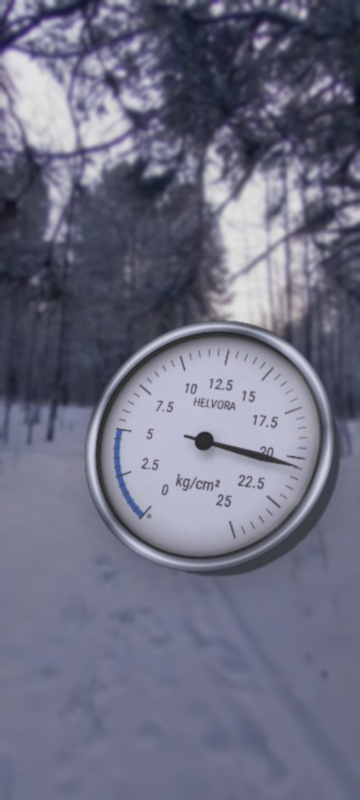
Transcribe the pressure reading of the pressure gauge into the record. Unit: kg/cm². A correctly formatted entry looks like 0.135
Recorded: 20.5
